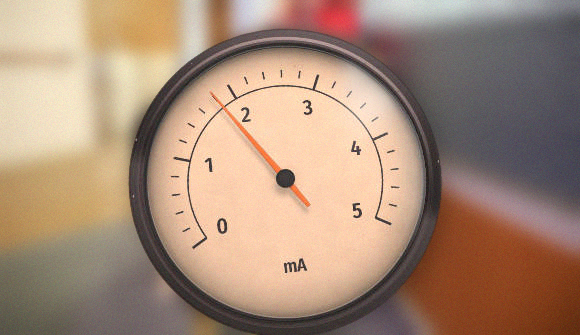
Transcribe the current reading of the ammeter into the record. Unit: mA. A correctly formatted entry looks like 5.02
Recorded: 1.8
